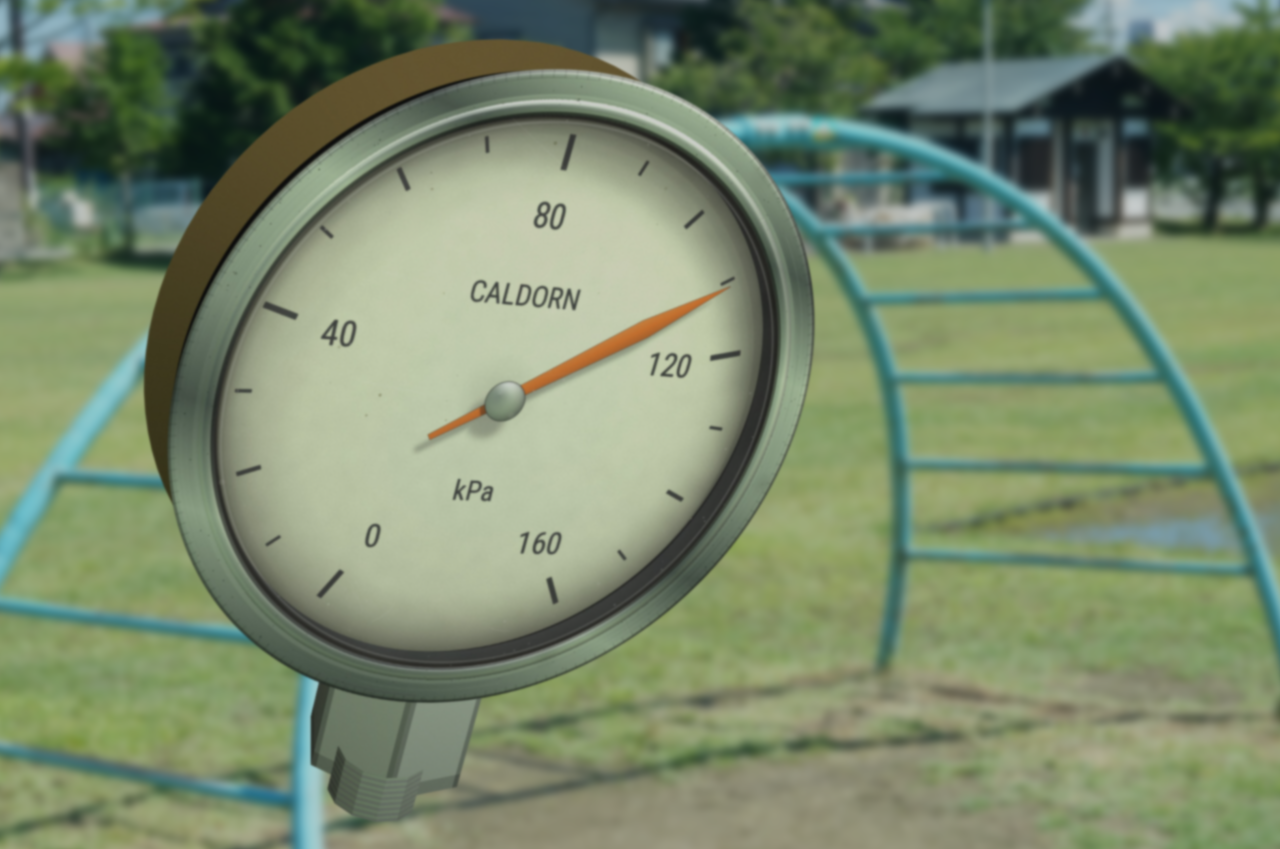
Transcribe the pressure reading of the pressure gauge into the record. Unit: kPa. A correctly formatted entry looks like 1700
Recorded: 110
